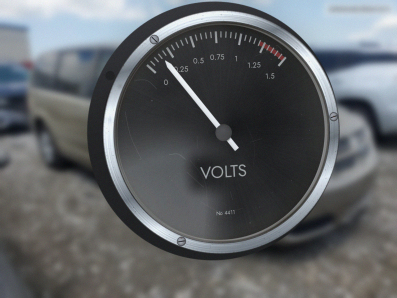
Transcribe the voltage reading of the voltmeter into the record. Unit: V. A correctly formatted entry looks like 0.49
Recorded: 0.15
